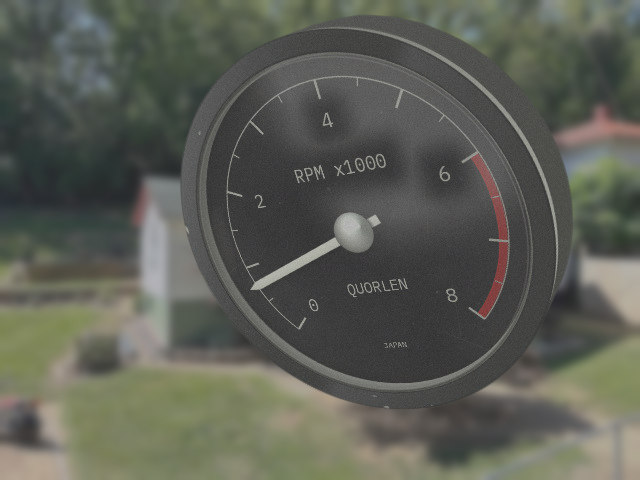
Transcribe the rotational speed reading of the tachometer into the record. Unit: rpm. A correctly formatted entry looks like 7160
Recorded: 750
